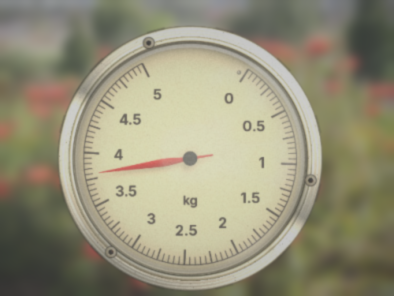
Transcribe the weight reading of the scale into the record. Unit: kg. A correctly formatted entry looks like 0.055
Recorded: 3.8
